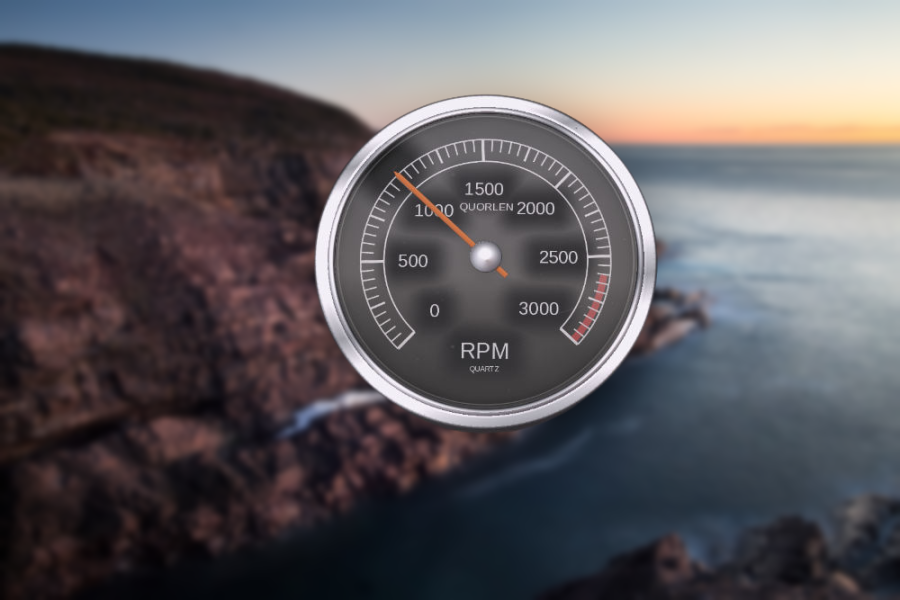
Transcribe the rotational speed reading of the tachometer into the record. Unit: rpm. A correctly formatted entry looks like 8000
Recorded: 1000
